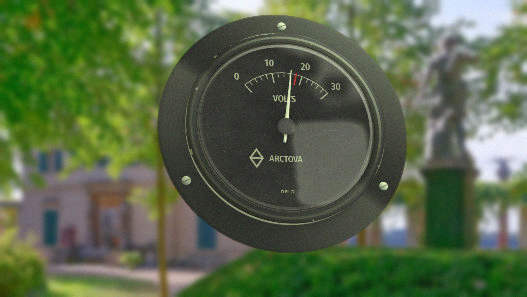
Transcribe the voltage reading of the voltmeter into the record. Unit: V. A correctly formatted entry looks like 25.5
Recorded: 16
